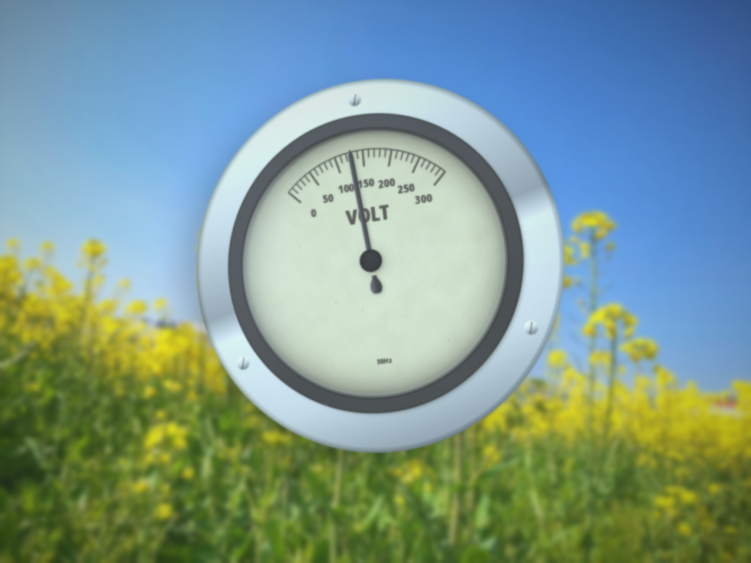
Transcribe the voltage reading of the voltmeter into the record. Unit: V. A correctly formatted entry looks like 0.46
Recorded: 130
